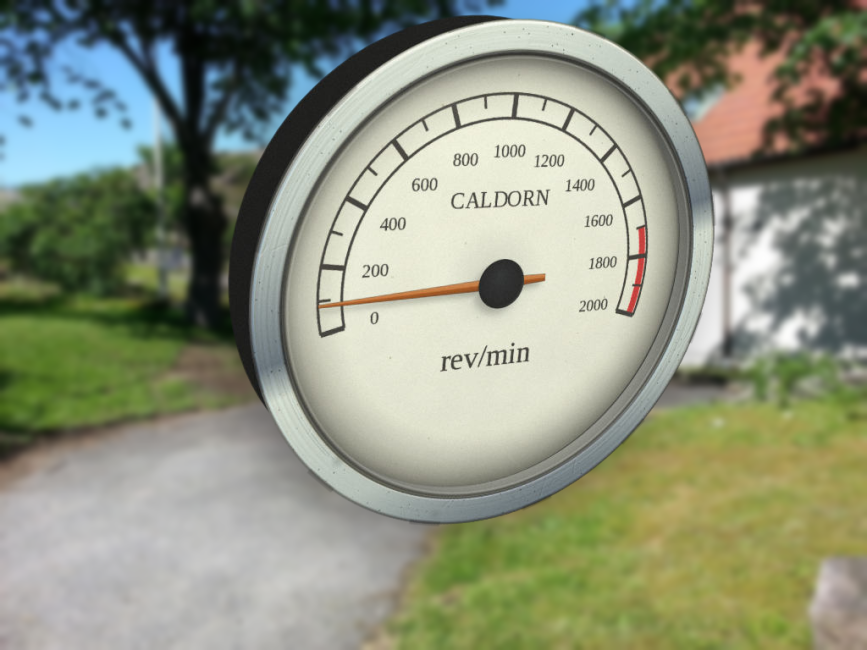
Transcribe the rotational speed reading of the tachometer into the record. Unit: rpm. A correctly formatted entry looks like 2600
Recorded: 100
